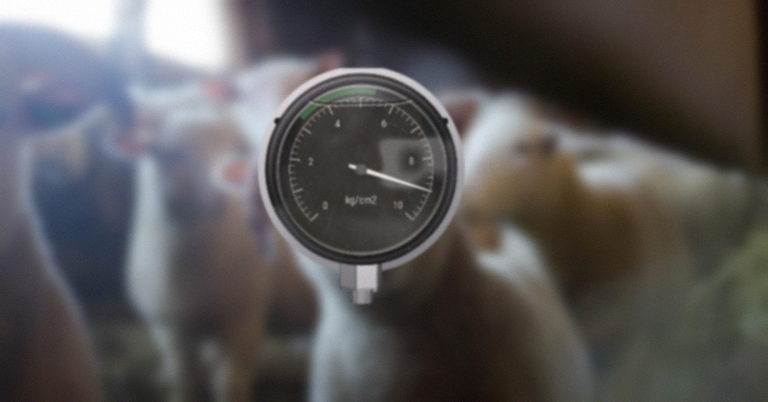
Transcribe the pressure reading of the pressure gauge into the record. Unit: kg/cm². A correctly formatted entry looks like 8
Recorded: 9
